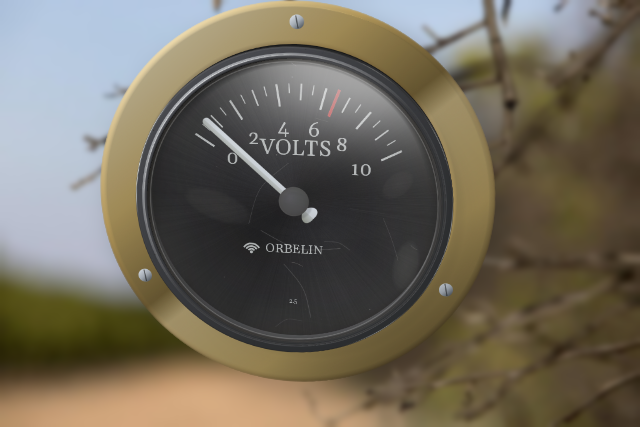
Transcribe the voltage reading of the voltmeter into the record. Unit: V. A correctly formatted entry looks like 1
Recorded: 0.75
